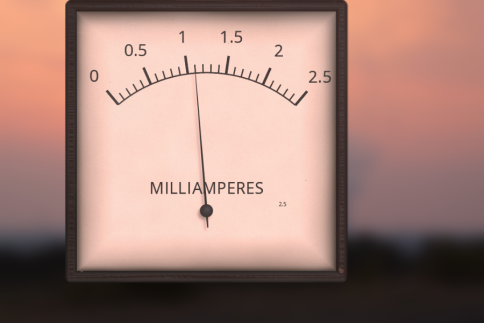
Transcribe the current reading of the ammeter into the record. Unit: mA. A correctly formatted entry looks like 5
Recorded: 1.1
